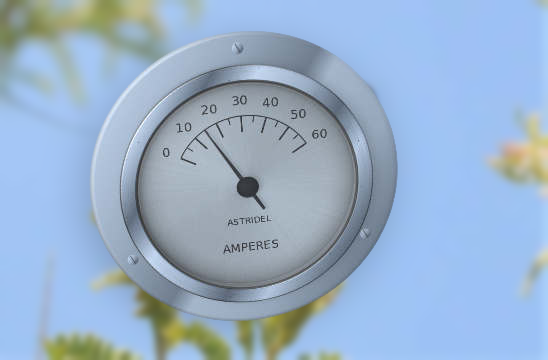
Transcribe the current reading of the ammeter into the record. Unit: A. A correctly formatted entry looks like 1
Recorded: 15
